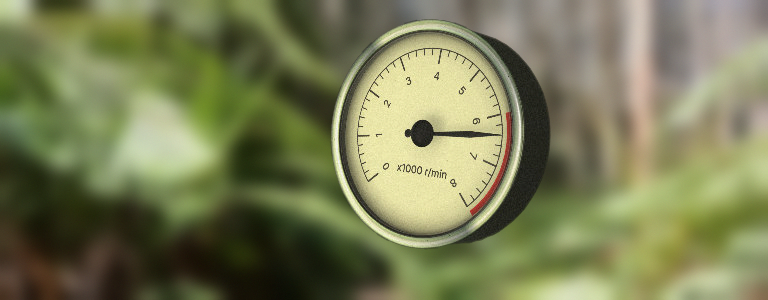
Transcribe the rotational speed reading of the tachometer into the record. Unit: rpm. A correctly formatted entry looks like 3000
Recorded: 6400
